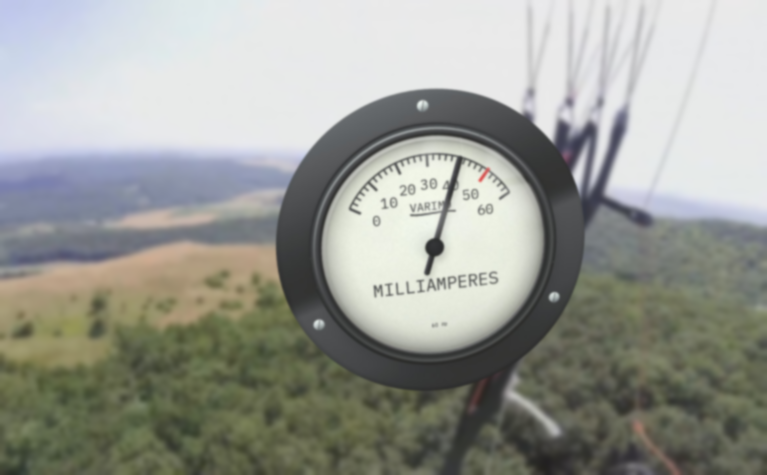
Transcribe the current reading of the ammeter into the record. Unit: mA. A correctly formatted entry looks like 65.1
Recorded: 40
